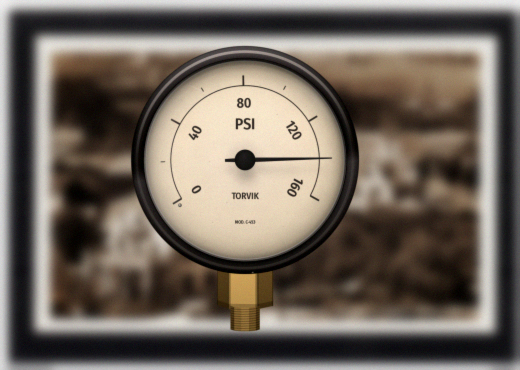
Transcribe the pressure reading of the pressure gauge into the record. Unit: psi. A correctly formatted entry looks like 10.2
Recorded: 140
